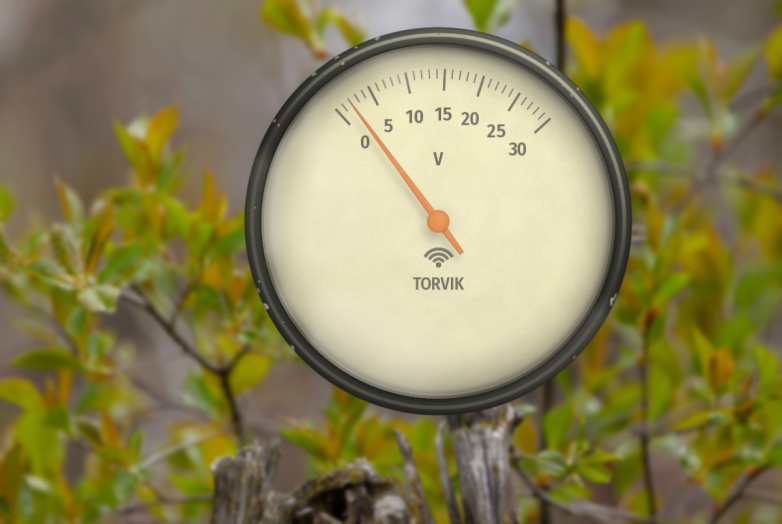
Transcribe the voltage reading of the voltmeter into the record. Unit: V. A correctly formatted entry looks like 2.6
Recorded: 2
